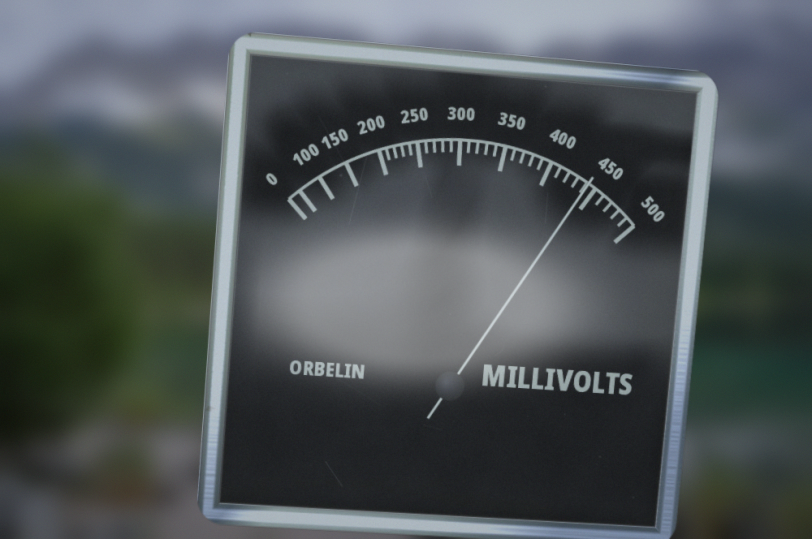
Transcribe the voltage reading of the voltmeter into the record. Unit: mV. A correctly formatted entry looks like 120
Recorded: 440
